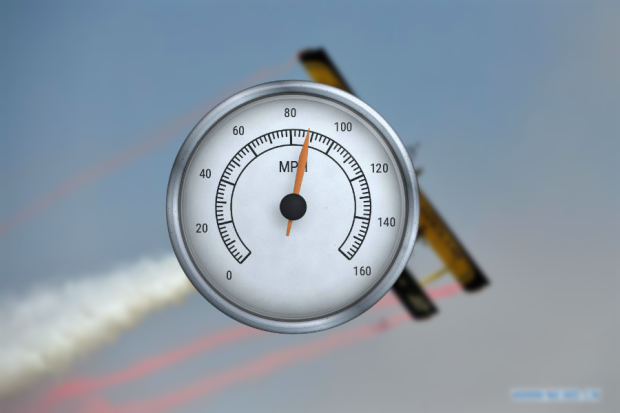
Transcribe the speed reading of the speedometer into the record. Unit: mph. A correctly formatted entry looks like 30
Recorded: 88
